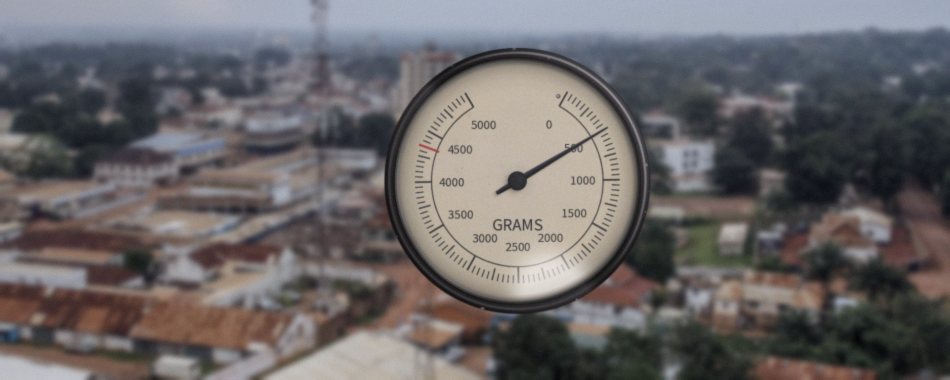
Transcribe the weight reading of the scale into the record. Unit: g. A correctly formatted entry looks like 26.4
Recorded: 500
